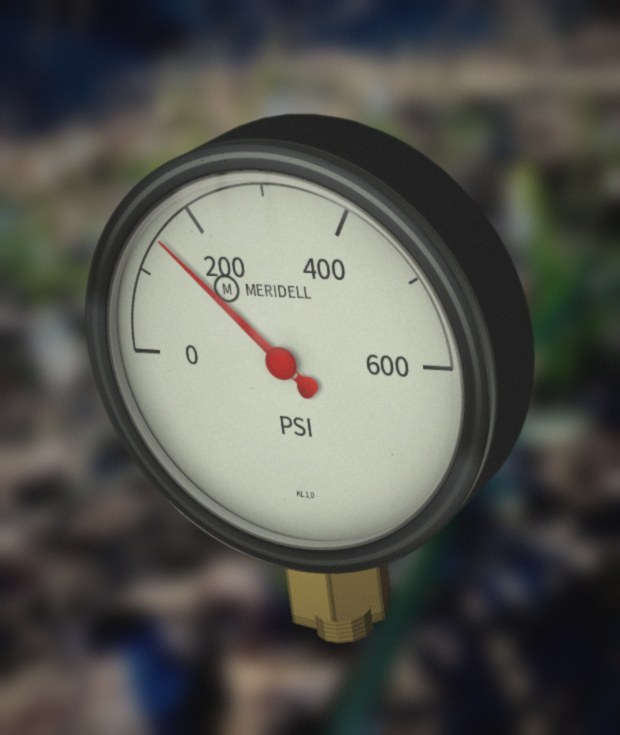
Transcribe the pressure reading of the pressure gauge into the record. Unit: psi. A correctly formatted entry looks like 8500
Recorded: 150
